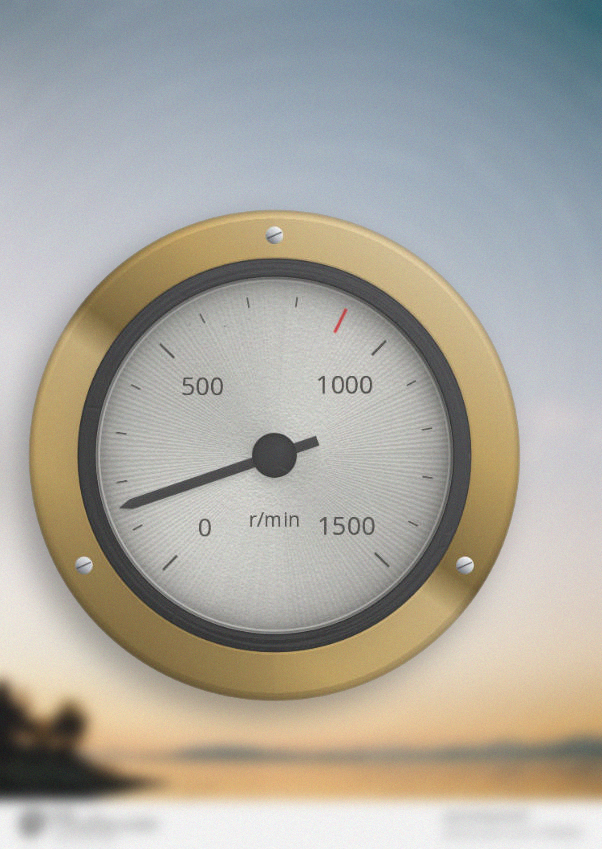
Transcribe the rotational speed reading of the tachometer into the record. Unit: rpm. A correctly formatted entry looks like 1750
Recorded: 150
